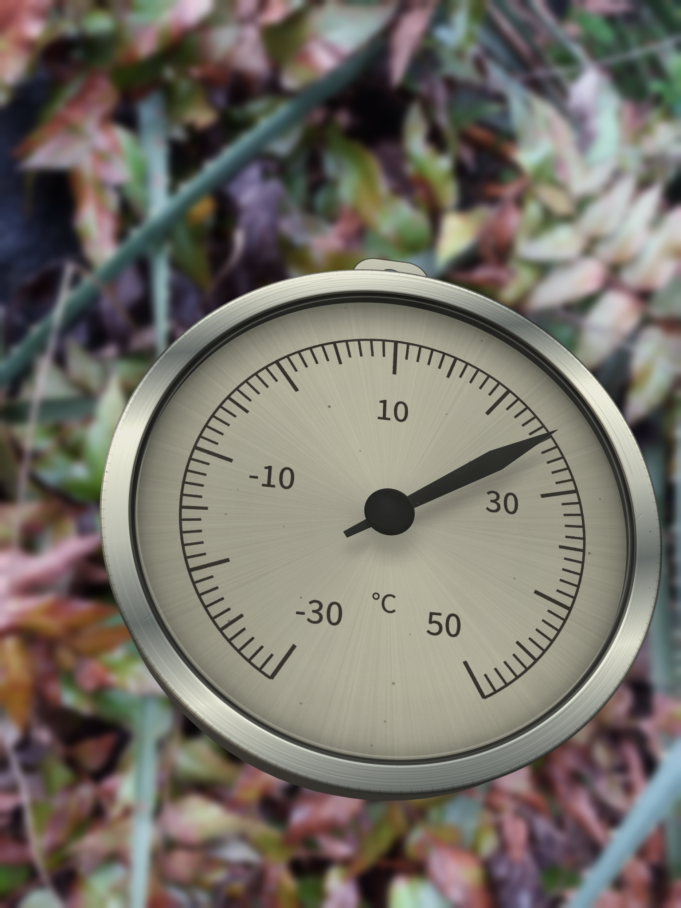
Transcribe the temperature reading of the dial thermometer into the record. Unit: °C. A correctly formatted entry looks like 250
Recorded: 25
